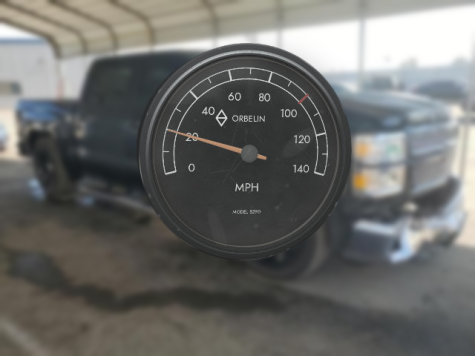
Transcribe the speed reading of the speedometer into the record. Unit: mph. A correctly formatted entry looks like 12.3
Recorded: 20
